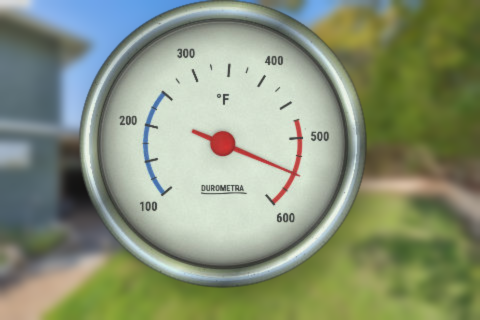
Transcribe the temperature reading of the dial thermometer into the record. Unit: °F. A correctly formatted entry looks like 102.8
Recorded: 550
